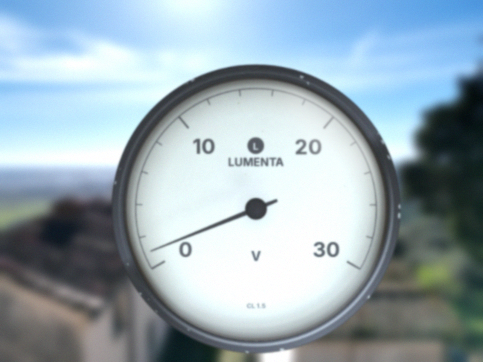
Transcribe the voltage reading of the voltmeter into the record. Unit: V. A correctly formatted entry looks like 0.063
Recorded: 1
